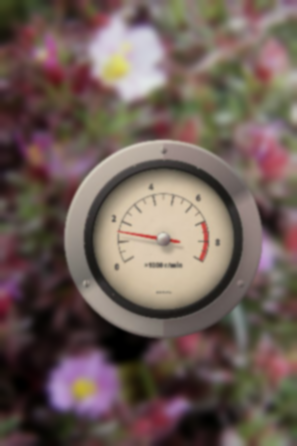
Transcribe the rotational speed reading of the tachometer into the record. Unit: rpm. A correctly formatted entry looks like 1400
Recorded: 1500
